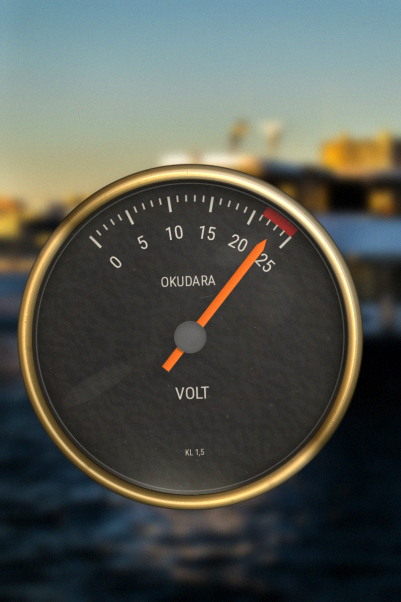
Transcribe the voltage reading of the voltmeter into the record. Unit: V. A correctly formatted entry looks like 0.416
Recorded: 23
